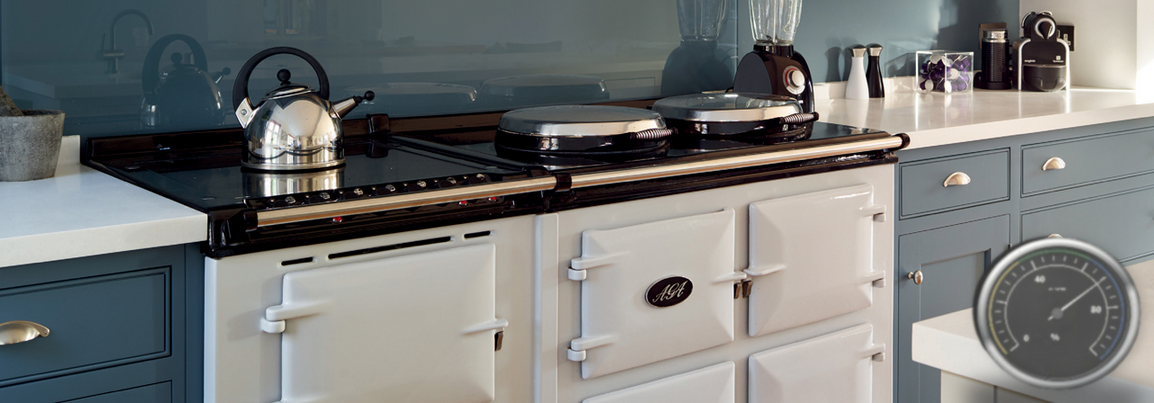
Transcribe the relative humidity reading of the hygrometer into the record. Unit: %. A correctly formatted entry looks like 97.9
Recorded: 68
